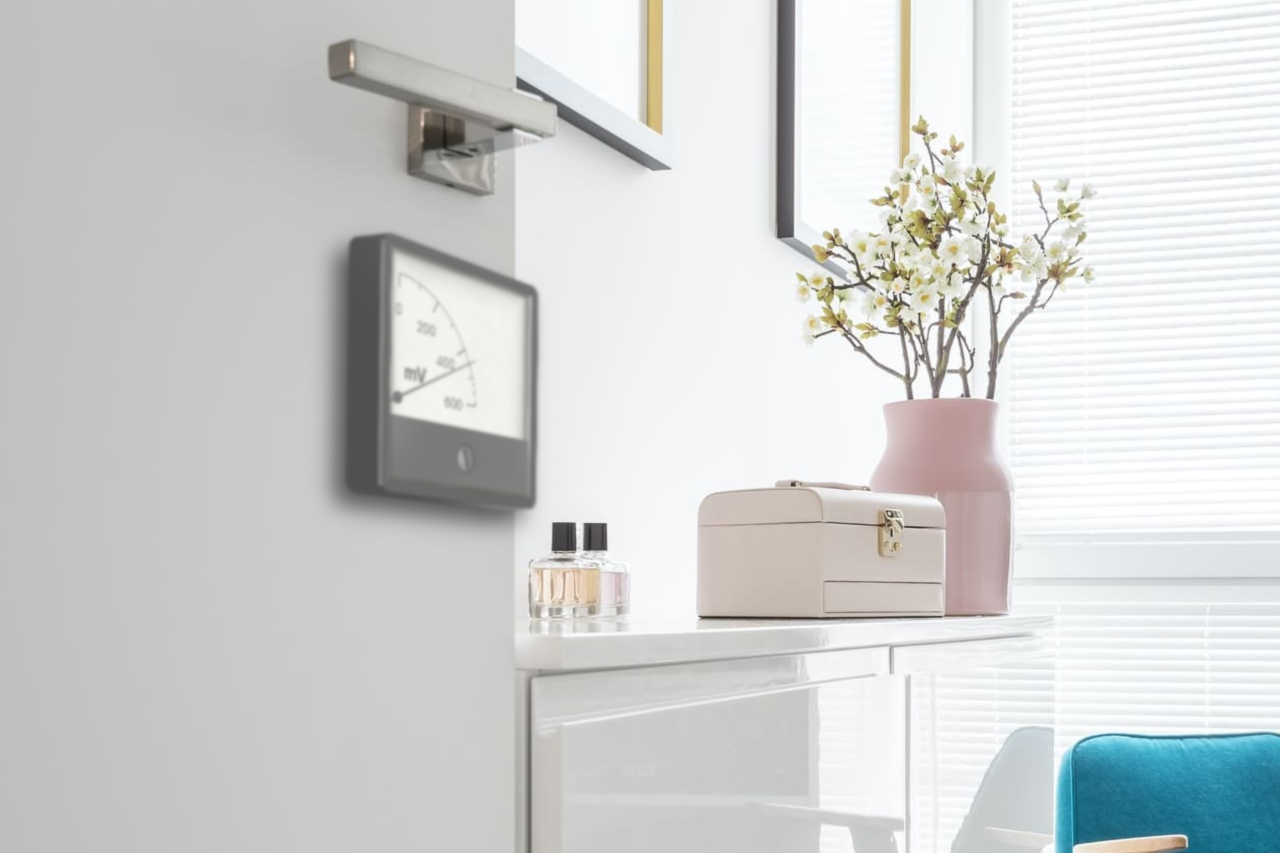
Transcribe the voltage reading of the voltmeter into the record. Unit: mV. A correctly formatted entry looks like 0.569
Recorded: 450
